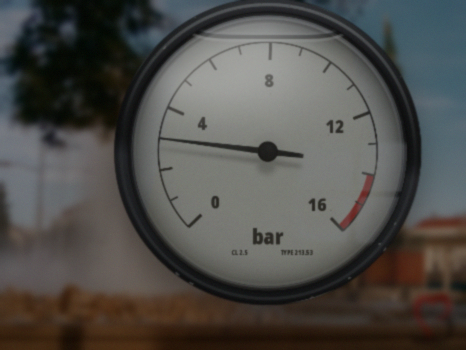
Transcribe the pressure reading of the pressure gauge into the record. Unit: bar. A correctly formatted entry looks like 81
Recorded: 3
